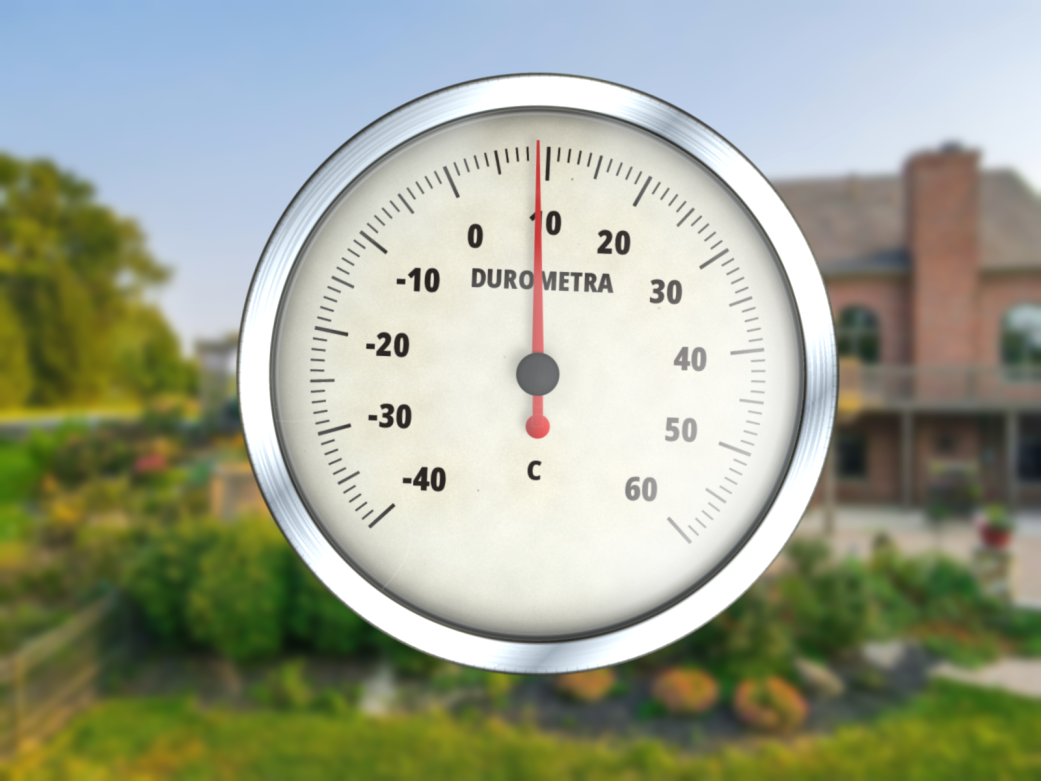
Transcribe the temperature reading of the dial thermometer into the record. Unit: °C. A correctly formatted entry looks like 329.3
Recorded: 9
